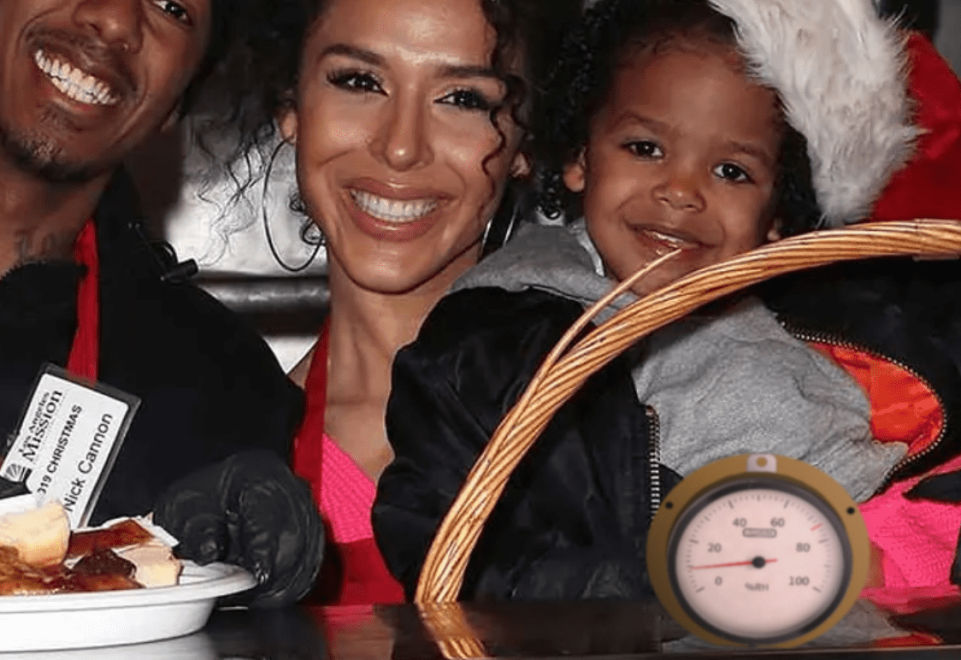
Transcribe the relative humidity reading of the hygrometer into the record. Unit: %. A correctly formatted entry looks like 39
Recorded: 10
